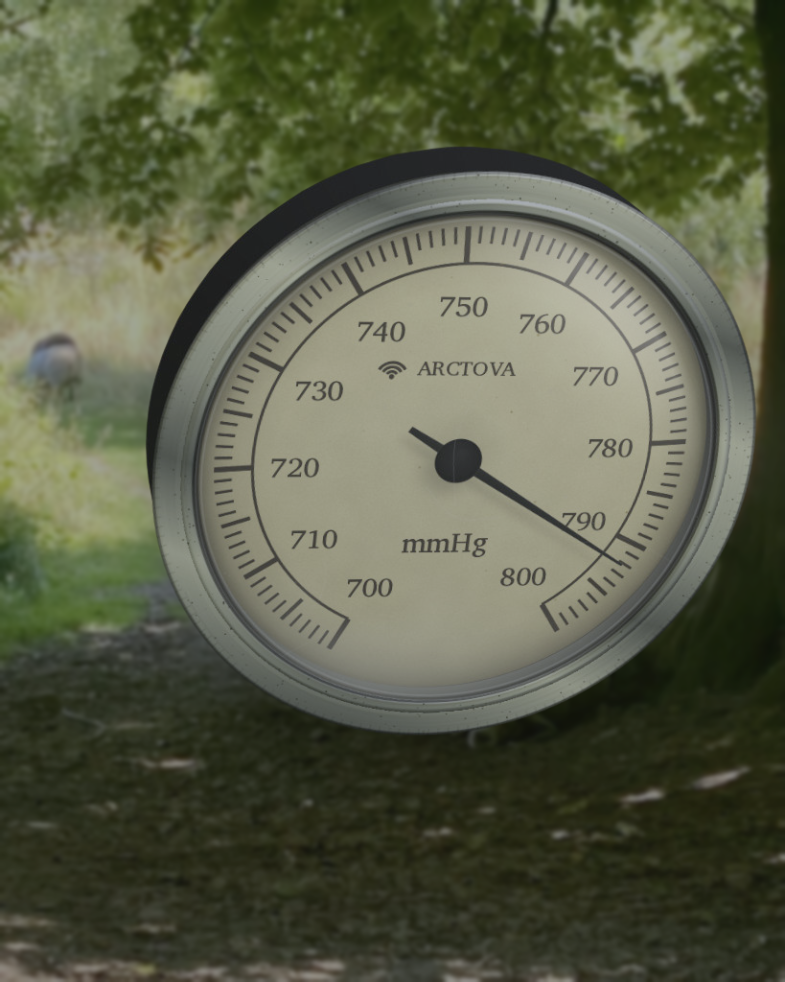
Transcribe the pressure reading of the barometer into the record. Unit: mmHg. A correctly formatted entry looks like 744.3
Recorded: 792
